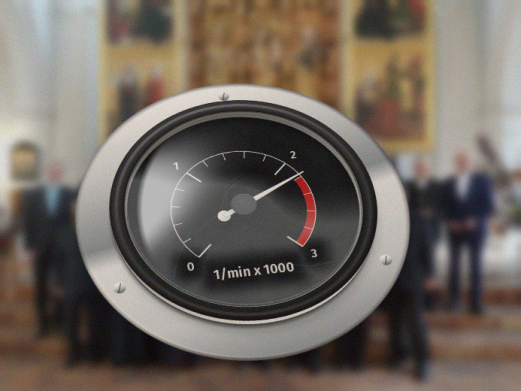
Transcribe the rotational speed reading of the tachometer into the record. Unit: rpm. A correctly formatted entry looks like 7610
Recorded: 2200
